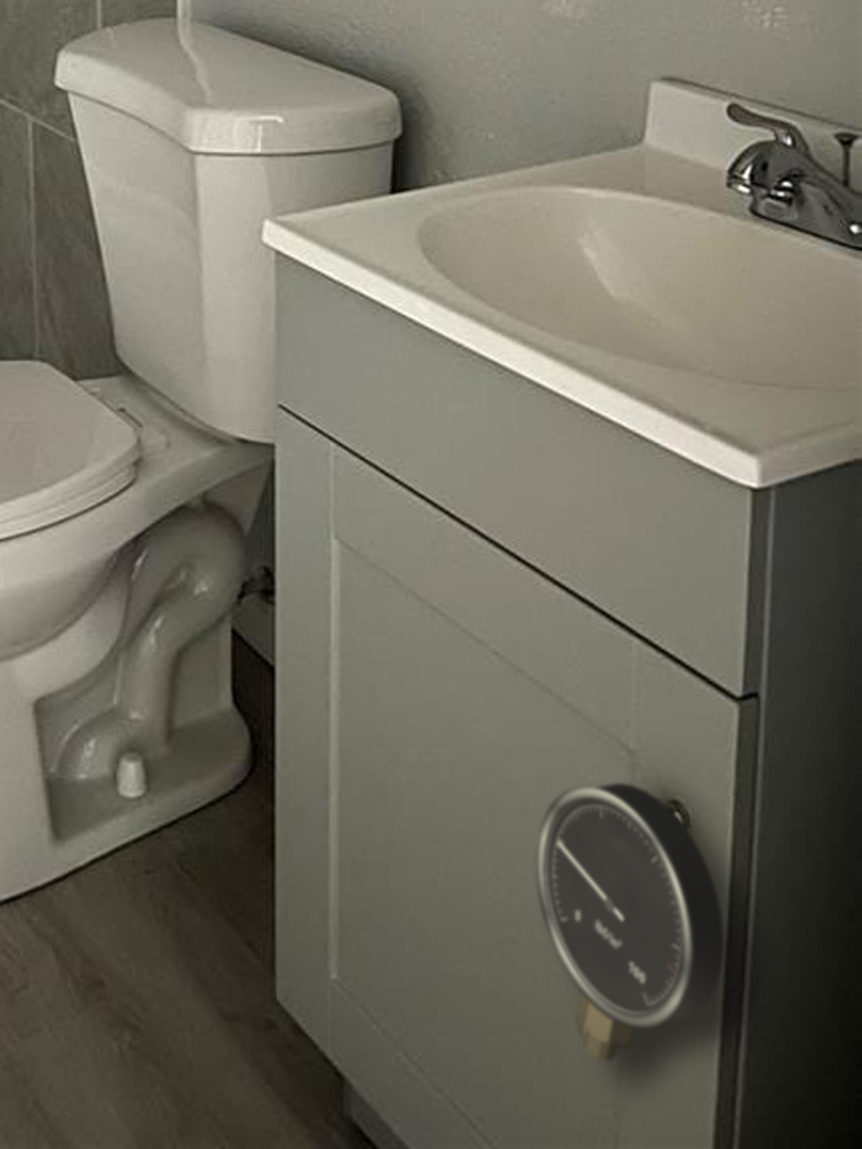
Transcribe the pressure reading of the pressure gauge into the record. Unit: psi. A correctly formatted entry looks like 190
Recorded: 20
